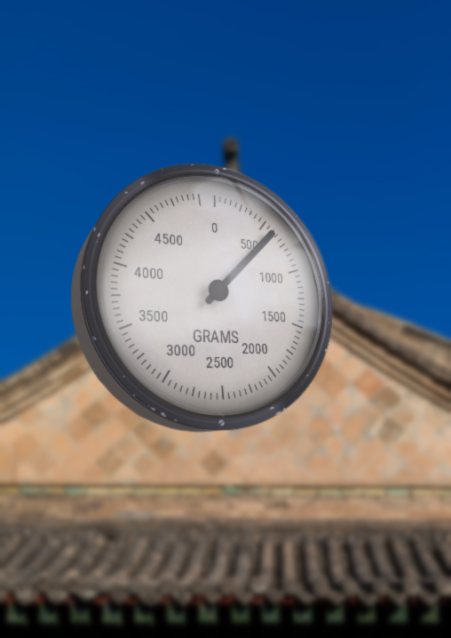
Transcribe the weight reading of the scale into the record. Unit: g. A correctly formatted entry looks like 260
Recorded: 600
